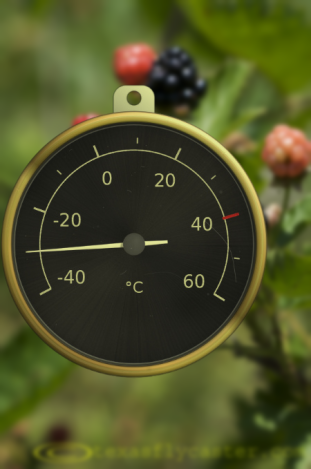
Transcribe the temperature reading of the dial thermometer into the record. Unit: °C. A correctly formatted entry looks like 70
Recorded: -30
